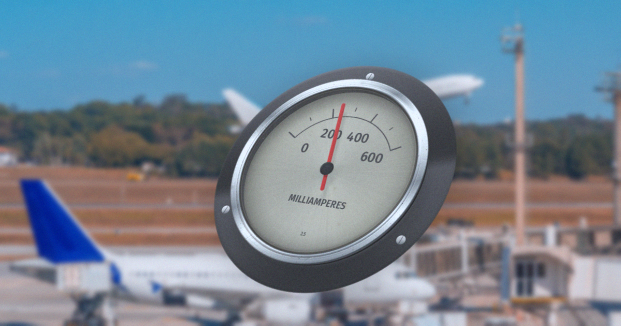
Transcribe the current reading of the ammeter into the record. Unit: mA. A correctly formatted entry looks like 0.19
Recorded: 250
